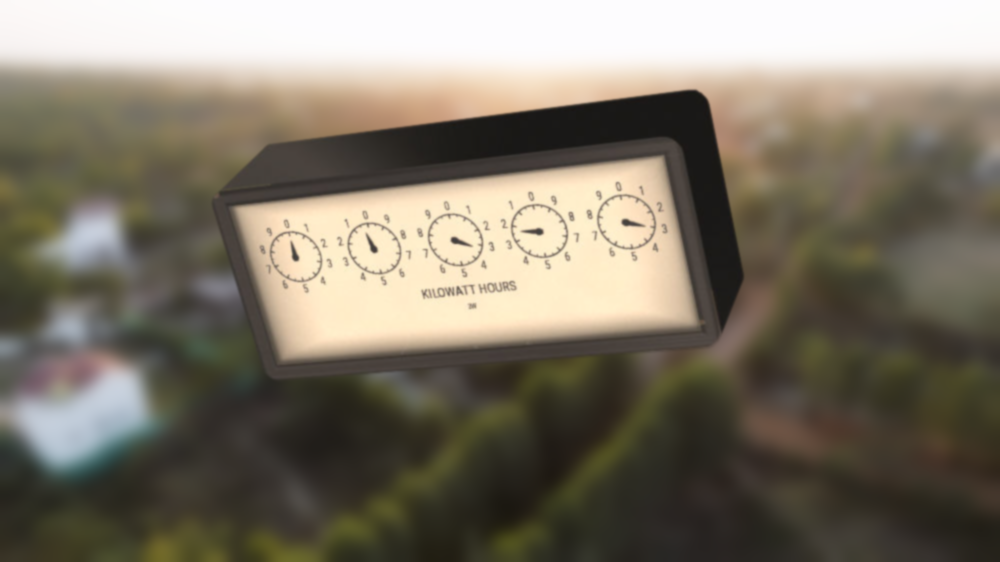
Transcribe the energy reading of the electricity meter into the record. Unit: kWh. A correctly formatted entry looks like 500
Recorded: 323
